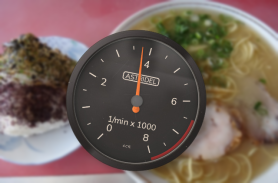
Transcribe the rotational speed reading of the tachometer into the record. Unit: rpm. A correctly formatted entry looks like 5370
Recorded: 3750
